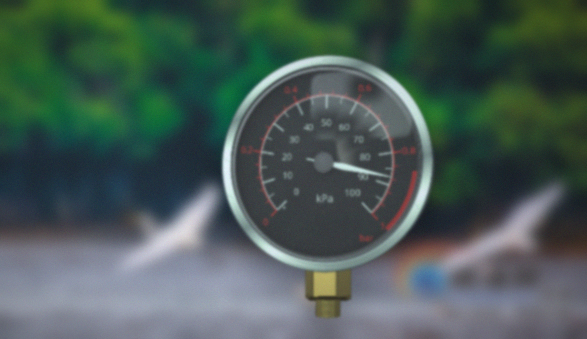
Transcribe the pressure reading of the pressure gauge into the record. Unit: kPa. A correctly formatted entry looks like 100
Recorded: 87.5
